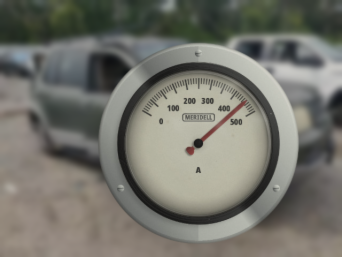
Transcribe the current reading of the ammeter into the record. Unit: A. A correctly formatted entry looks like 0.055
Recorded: 450
